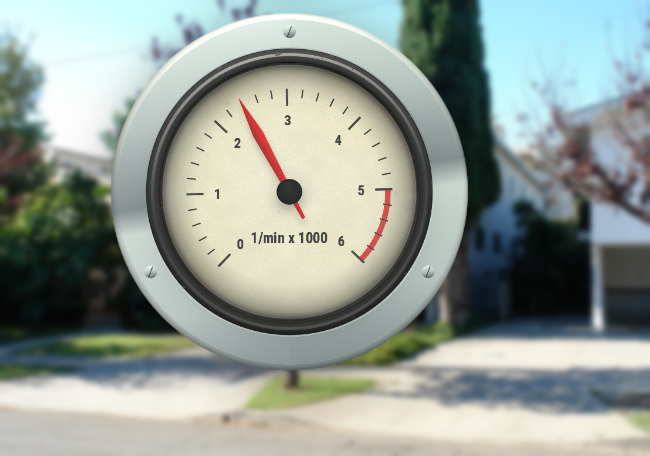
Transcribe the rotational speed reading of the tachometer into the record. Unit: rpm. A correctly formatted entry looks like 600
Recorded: 2400
